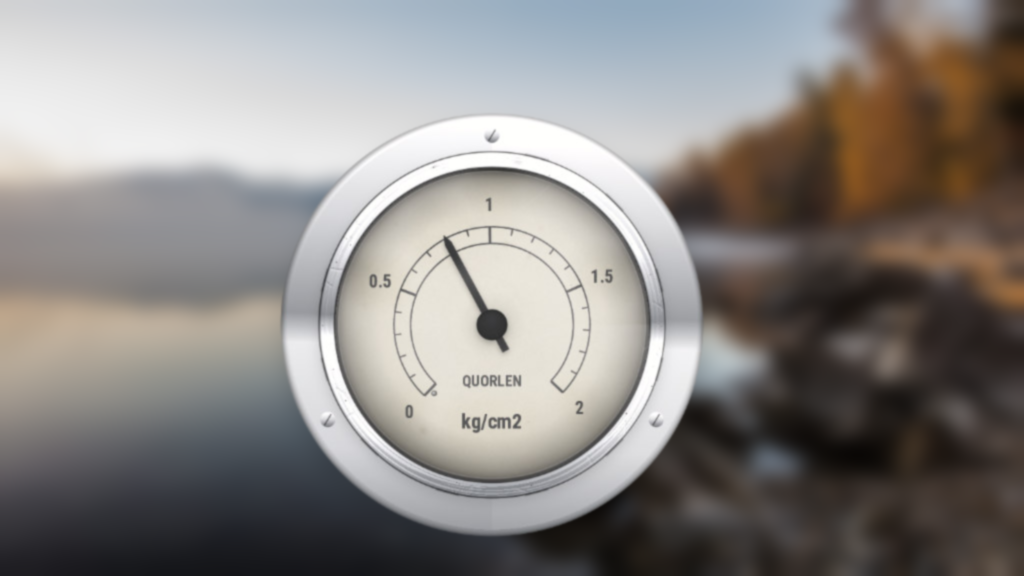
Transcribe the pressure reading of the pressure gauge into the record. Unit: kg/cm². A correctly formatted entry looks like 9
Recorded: 0.8
